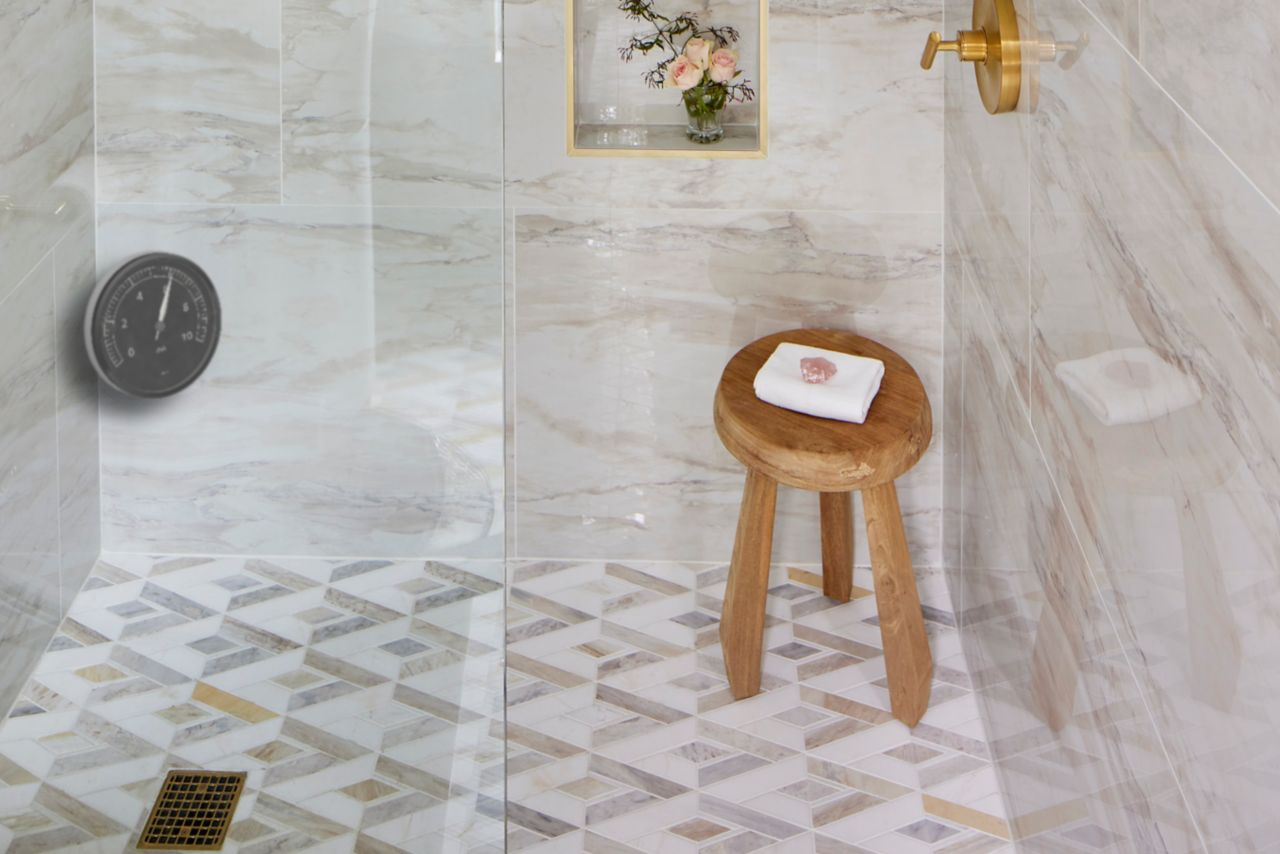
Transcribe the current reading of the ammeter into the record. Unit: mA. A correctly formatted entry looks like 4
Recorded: 6
